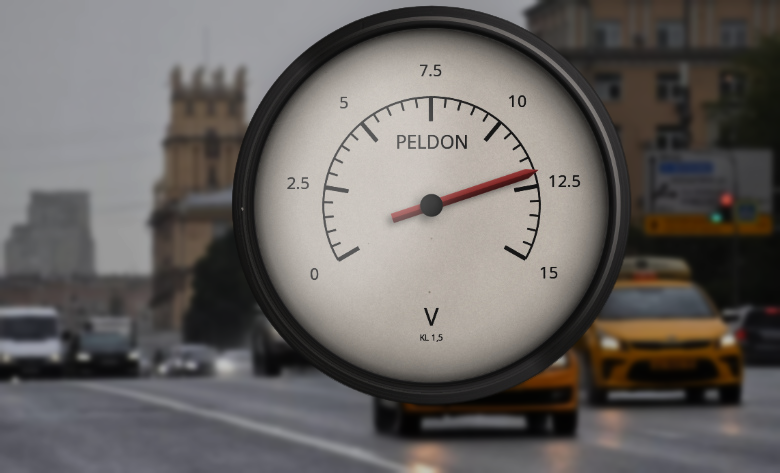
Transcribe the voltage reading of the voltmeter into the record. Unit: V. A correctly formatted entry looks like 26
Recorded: 12
